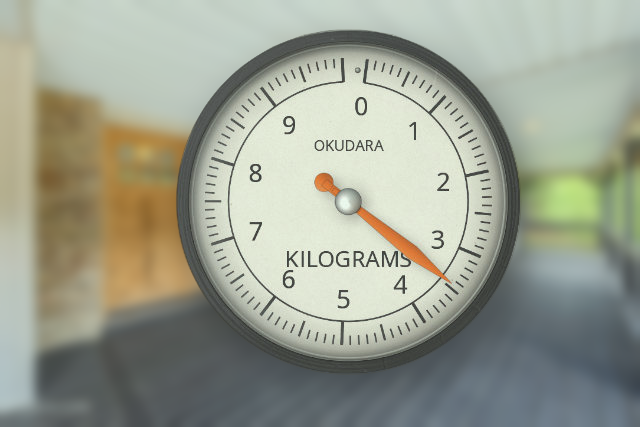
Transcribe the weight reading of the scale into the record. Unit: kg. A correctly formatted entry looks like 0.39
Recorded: 3.45
